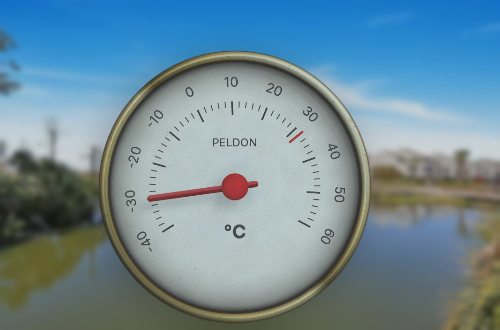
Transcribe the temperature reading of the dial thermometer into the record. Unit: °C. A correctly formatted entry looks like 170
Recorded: -30
